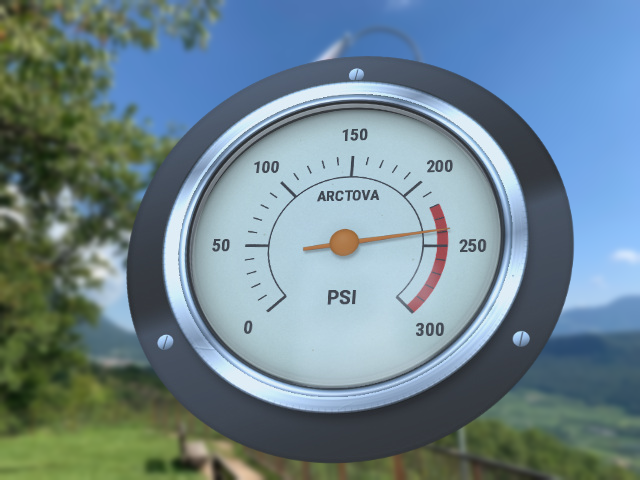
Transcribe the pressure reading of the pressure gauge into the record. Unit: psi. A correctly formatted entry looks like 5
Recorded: 240
